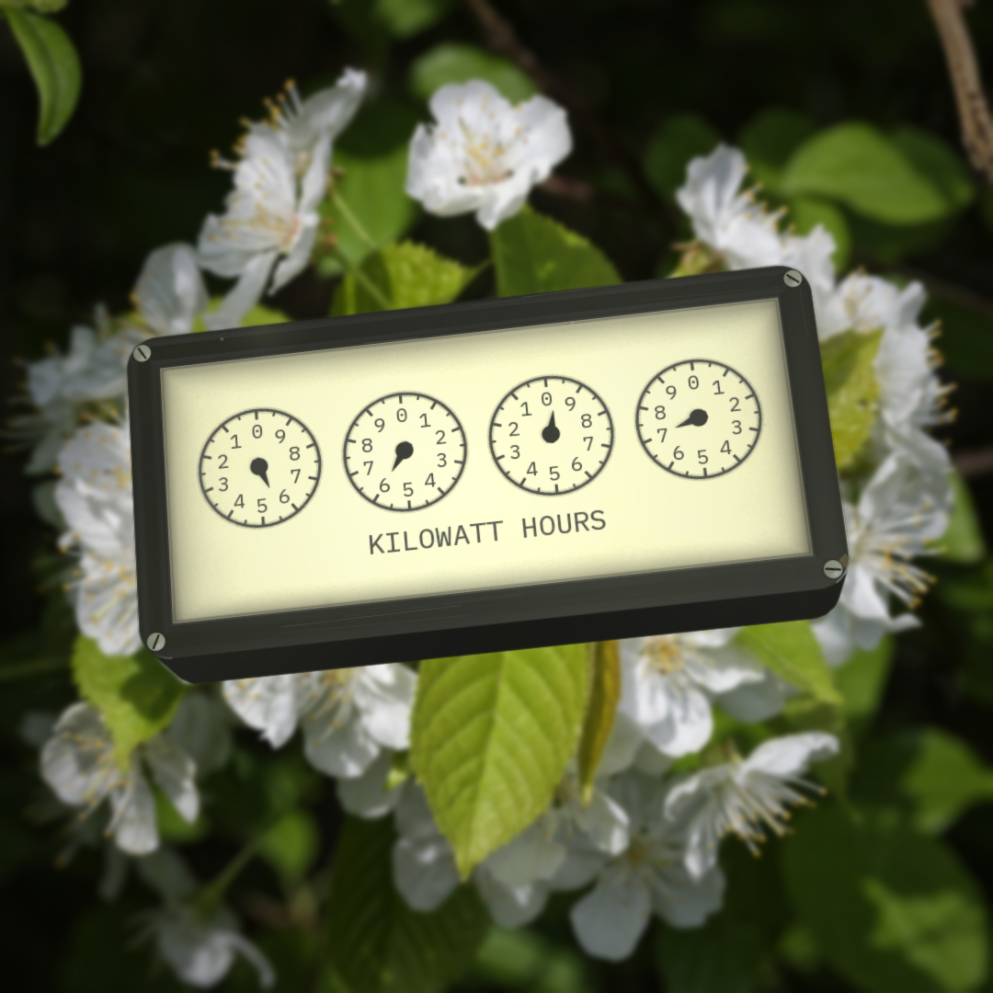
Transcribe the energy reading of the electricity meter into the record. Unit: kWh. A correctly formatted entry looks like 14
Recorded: 5597
